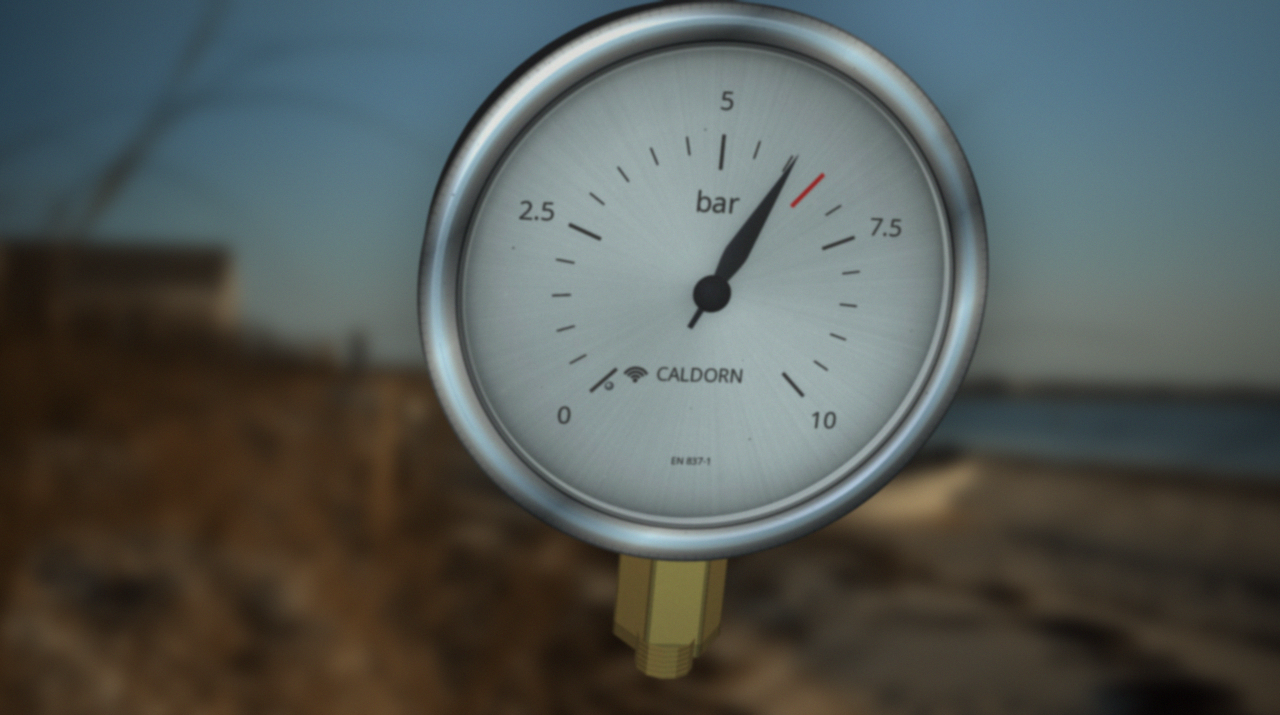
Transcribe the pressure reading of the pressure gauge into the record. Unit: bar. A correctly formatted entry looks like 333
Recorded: 6
